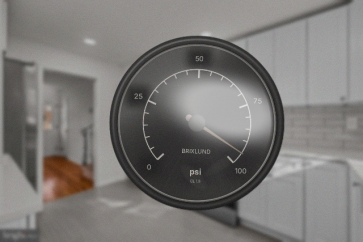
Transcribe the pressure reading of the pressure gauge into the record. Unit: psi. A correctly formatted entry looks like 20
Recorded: 95
